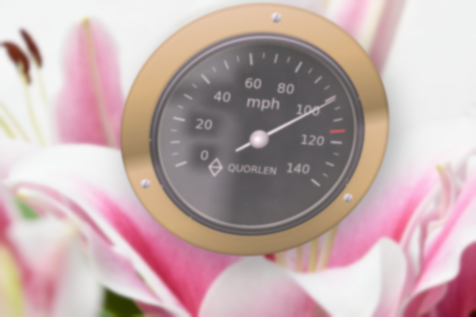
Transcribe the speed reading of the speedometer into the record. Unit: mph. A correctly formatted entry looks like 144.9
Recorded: 100
